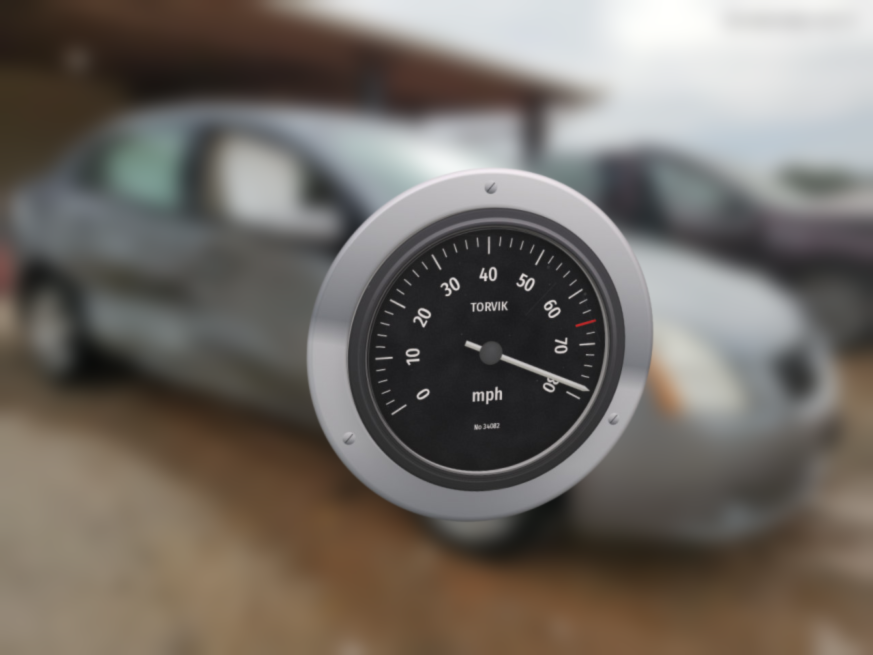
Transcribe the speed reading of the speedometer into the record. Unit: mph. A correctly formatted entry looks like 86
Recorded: 78
